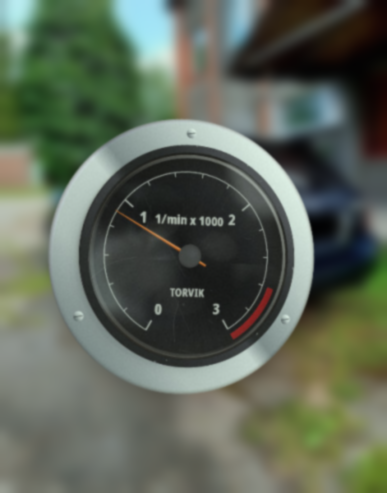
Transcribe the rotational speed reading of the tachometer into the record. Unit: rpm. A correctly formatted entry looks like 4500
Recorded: 900
